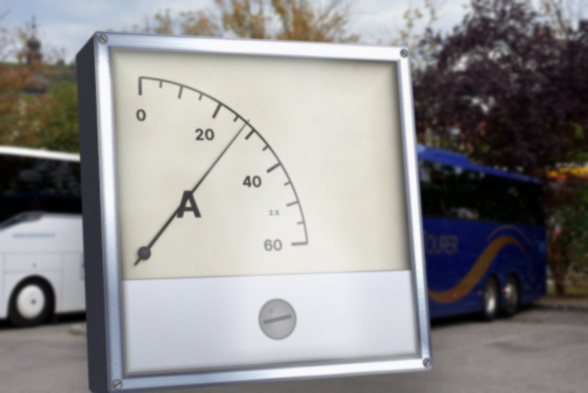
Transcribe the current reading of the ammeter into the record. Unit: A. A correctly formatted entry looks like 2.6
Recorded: 27.5
